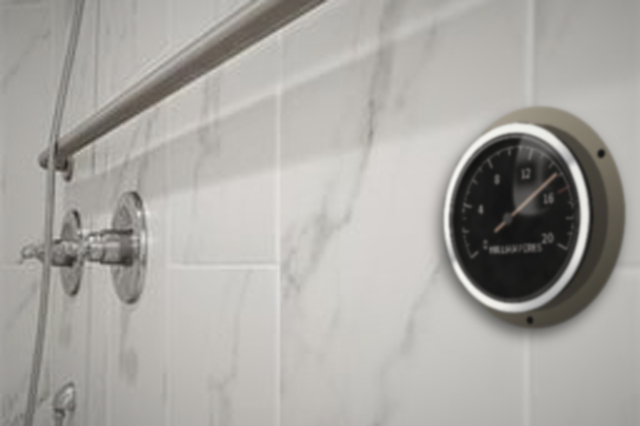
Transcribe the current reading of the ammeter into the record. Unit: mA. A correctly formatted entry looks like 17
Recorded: 15
